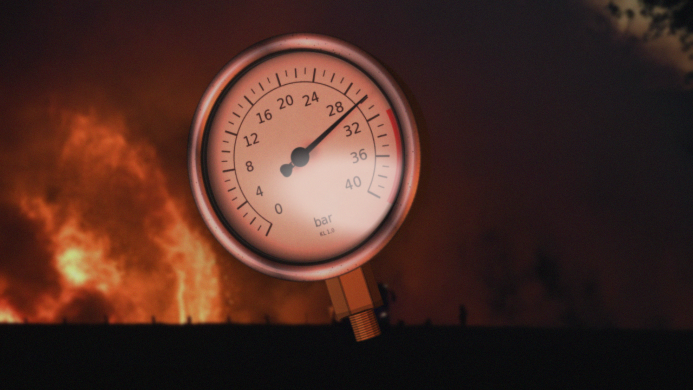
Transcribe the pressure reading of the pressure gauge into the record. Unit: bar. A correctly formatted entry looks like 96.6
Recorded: 30
